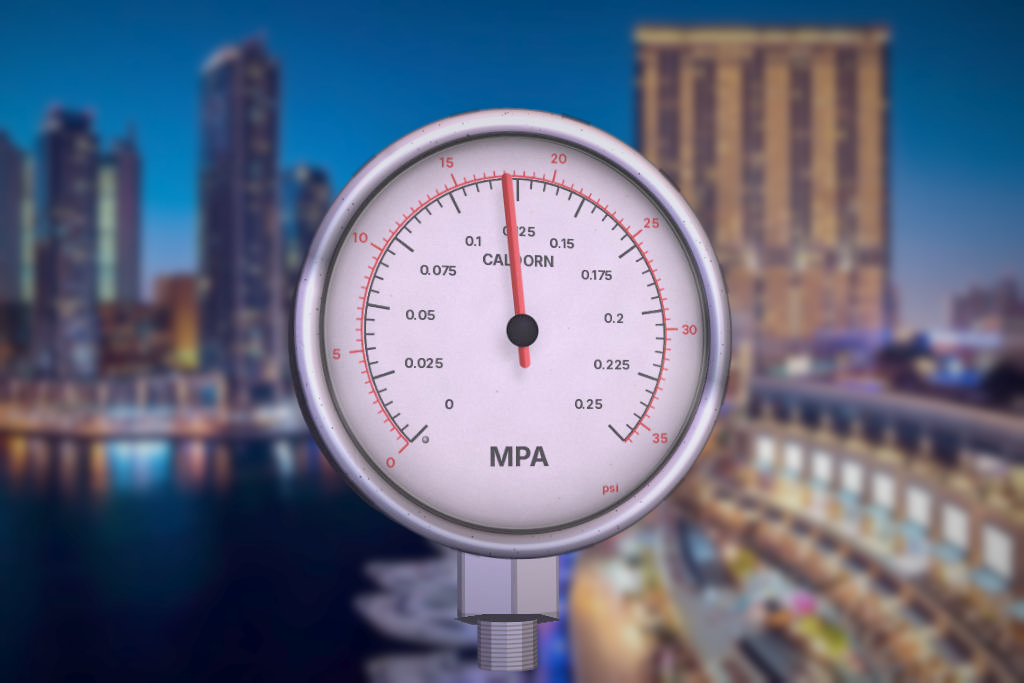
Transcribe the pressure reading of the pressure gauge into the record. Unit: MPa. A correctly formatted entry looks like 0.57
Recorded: 0.12
